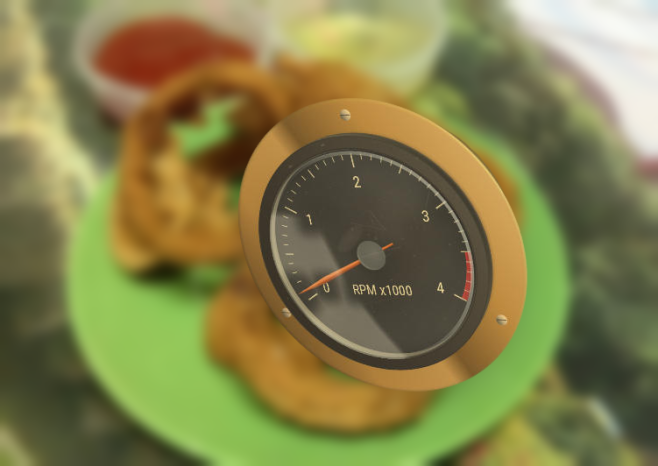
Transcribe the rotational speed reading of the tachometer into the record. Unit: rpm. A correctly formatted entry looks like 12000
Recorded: 100
